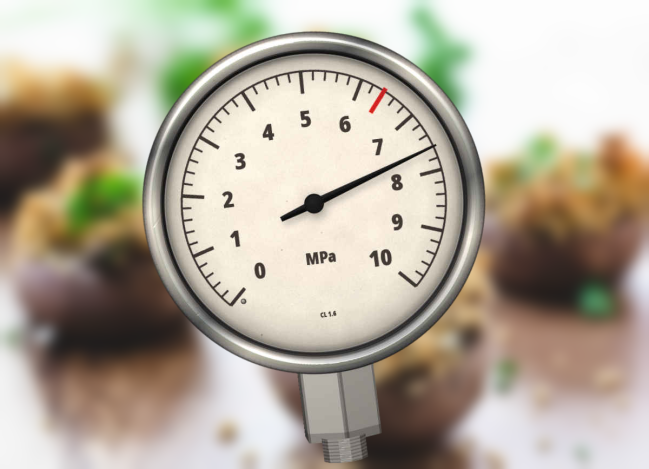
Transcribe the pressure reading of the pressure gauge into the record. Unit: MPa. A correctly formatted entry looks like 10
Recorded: 7.6
